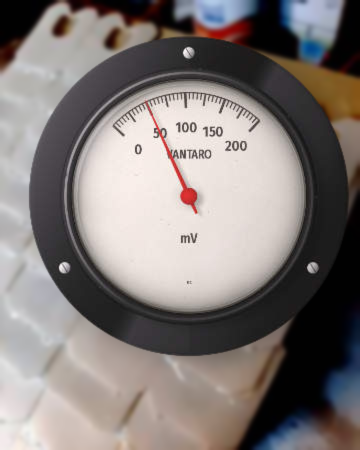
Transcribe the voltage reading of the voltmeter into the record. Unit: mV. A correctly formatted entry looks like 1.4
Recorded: 50
